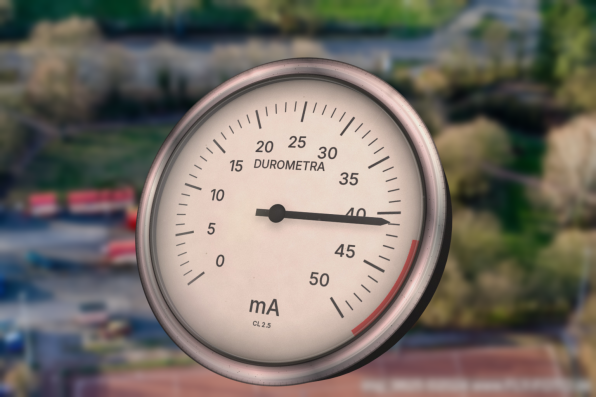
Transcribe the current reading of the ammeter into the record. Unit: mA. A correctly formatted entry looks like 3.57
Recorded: 41
